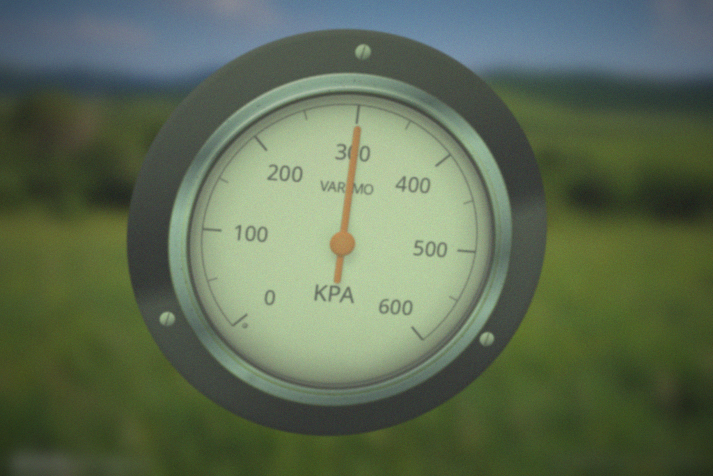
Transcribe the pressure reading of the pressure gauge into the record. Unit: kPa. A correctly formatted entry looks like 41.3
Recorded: 300
